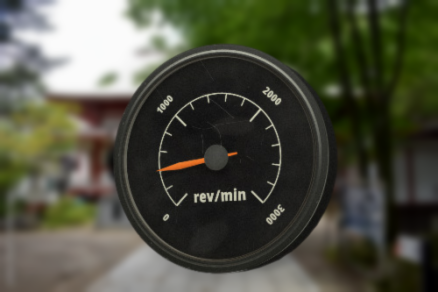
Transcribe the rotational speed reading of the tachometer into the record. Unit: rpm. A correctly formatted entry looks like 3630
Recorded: 400
